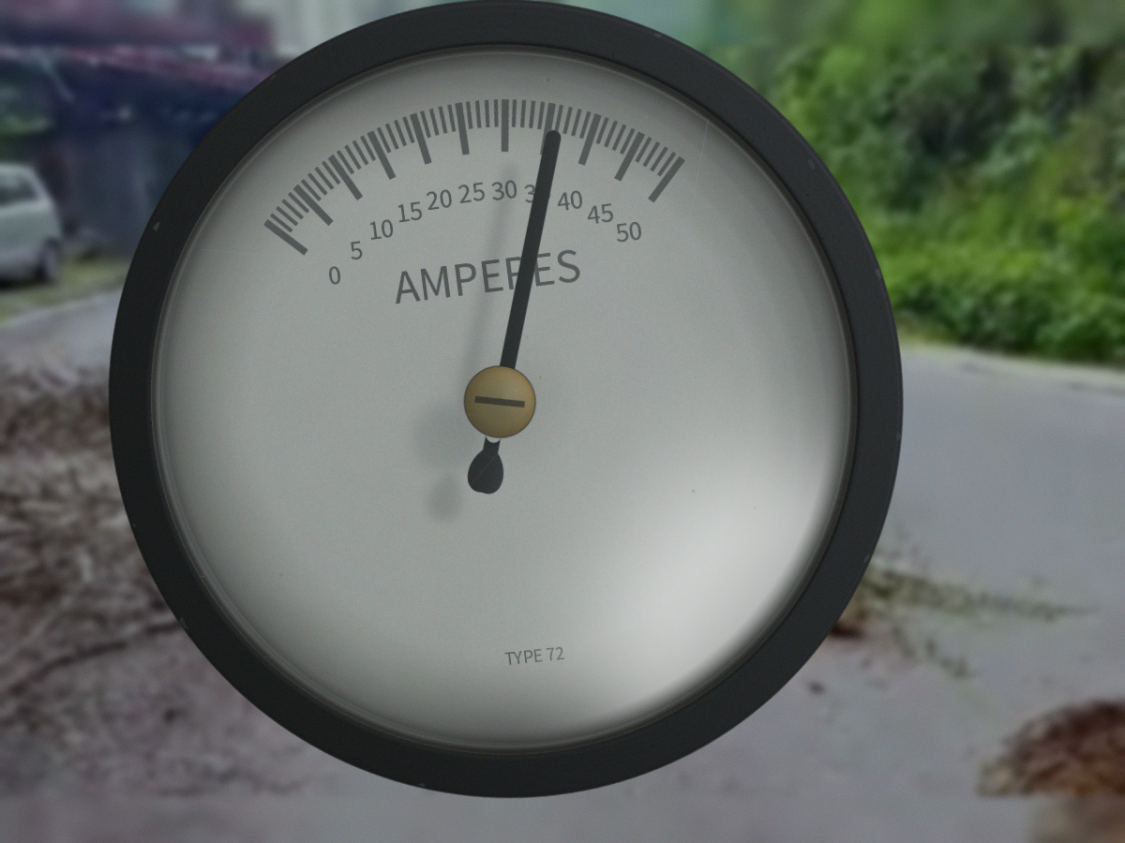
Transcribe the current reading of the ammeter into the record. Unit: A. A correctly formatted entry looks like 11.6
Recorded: 36
